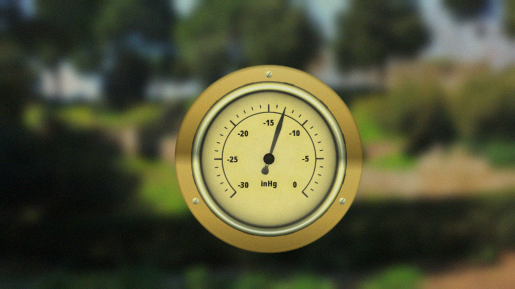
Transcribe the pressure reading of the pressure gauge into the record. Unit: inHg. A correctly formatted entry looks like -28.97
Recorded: -13
